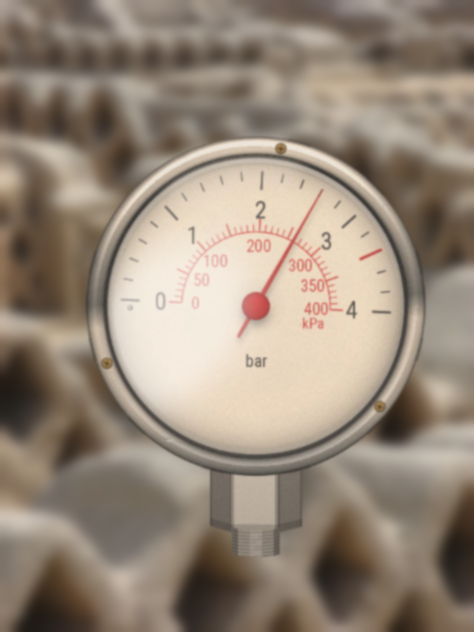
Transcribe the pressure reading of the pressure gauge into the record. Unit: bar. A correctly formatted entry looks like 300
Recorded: 2.6
